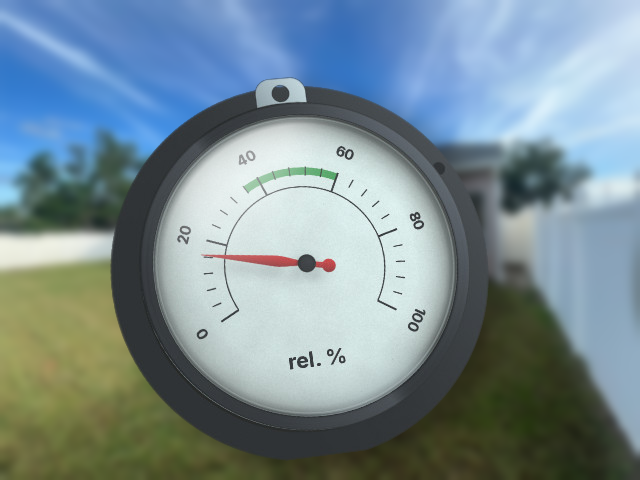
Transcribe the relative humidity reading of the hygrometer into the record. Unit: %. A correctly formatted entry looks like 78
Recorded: 16
